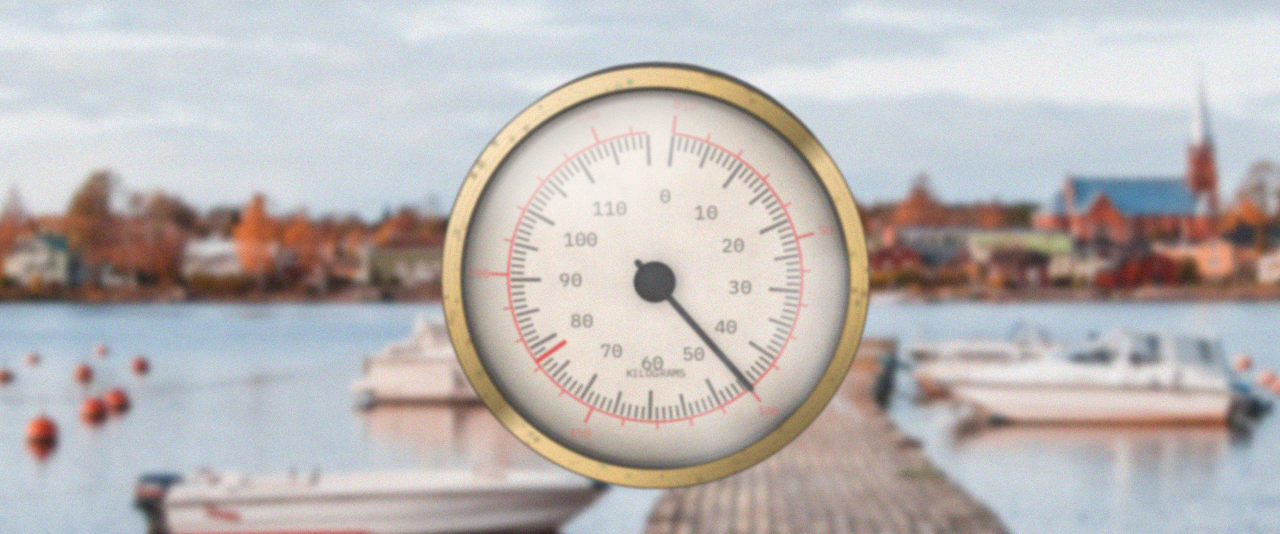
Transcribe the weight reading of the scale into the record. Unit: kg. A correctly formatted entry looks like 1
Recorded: 45
